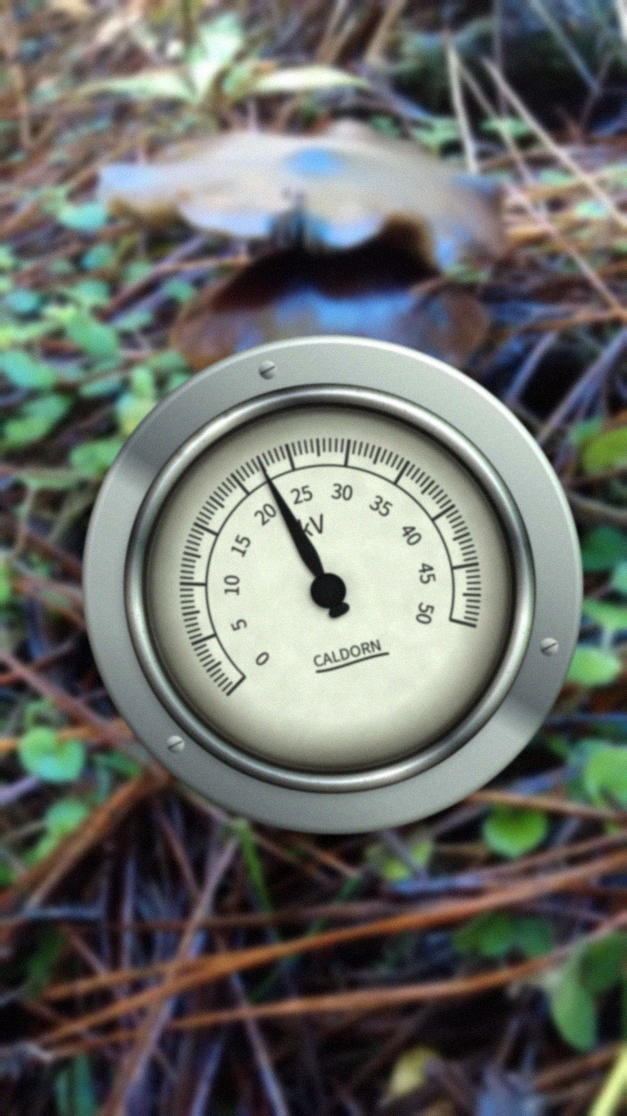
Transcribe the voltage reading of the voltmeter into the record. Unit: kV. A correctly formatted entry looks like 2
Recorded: 22.5
